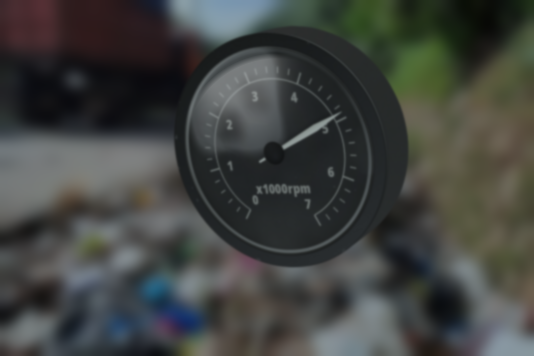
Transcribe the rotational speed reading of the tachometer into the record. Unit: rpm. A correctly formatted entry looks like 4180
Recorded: 4900
